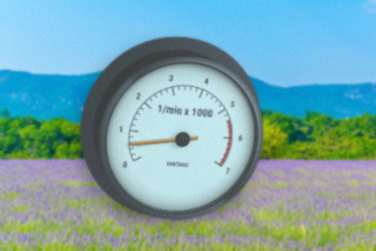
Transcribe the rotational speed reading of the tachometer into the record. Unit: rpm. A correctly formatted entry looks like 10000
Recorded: 600
